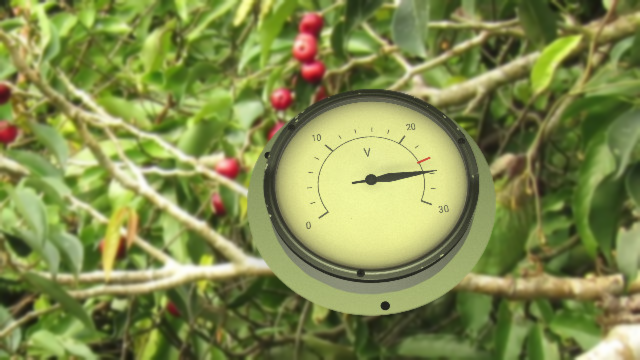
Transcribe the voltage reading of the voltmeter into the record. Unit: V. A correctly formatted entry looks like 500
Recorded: 26
